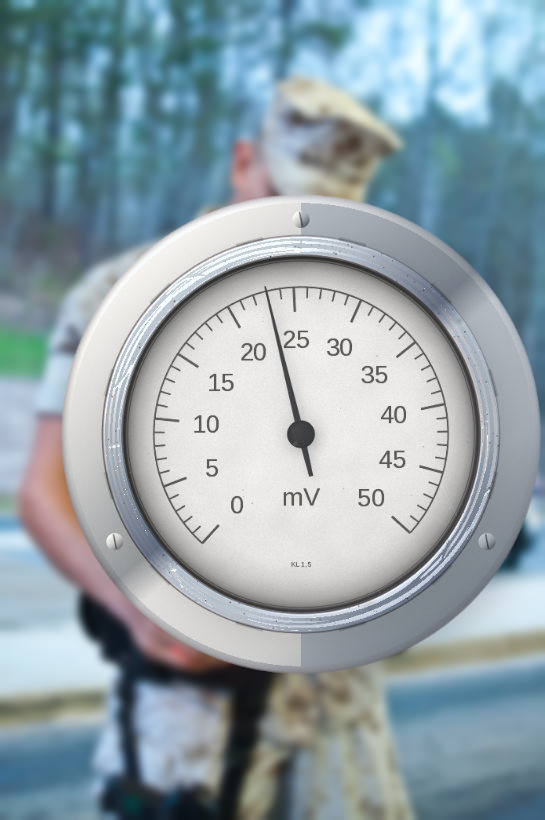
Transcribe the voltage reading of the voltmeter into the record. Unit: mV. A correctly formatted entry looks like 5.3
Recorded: 23
